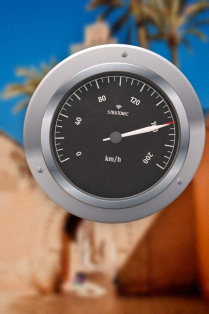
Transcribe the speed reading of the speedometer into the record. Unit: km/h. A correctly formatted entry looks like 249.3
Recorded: 160
